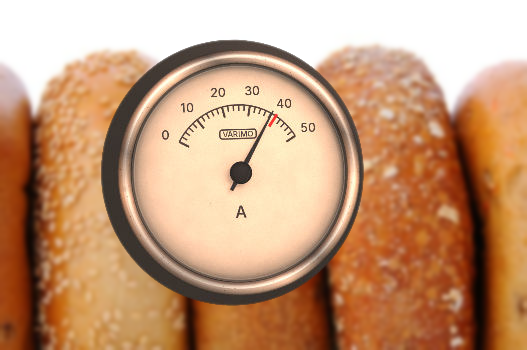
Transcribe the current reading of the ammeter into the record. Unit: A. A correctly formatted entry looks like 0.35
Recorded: 38
